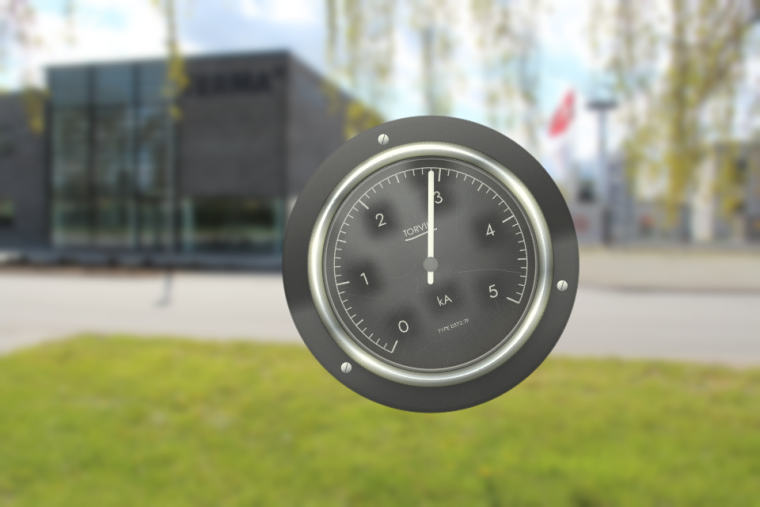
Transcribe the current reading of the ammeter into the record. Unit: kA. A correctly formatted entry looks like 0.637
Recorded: 2.9
